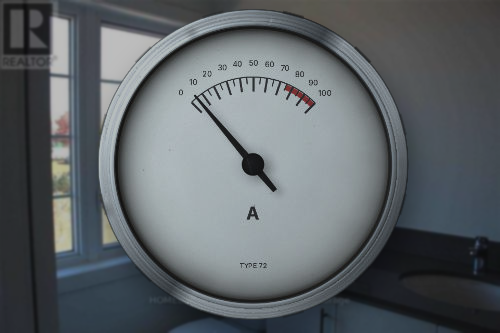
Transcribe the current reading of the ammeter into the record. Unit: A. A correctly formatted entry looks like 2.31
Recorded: 5
